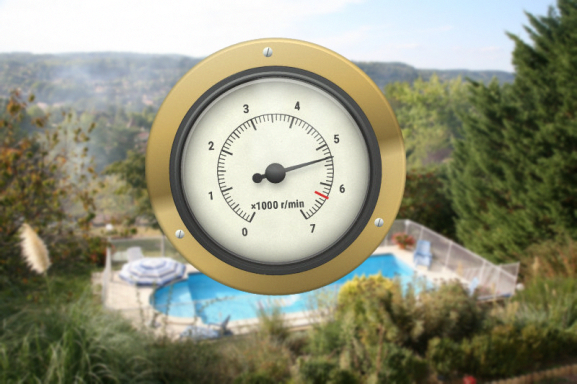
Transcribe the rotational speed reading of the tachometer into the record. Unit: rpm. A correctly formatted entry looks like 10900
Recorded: 5300
